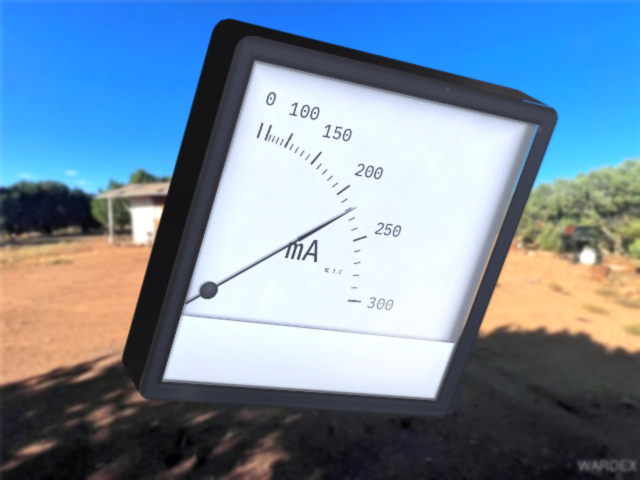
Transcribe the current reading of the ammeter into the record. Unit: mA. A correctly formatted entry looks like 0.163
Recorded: 220
